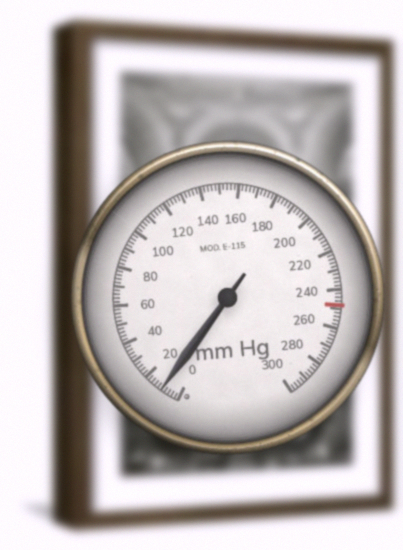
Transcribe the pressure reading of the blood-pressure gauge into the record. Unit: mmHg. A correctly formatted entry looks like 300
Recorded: 10
